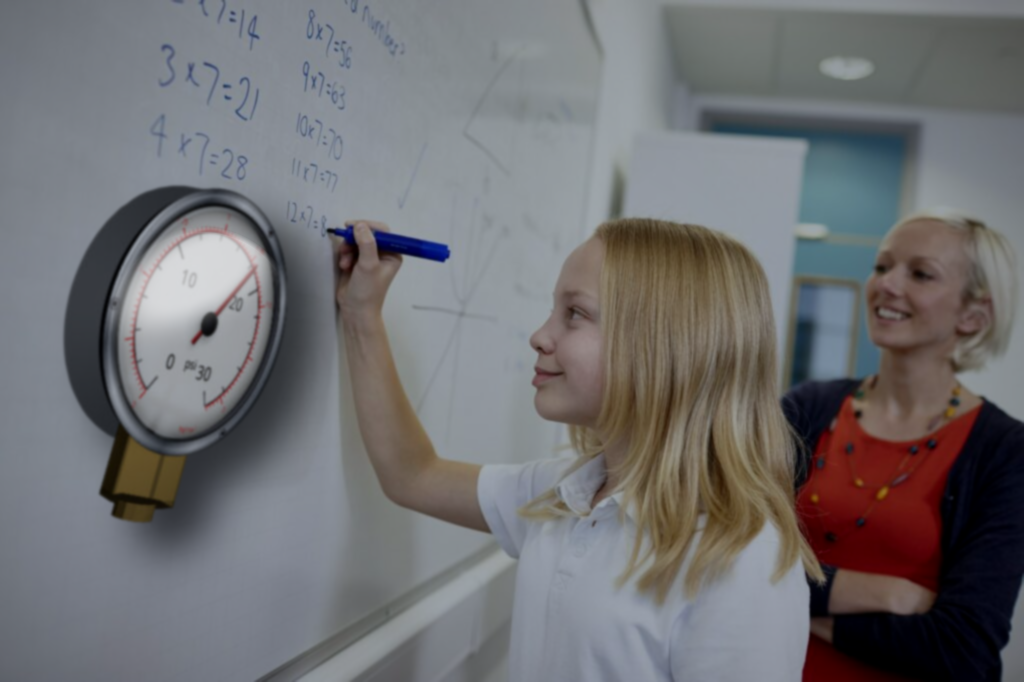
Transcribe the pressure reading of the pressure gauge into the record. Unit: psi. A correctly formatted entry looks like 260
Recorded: 18
